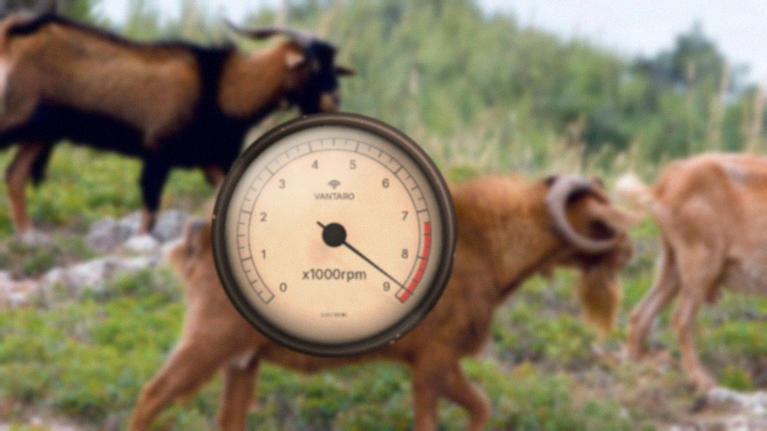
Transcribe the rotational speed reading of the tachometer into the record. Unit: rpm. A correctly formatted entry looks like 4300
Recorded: 8750
